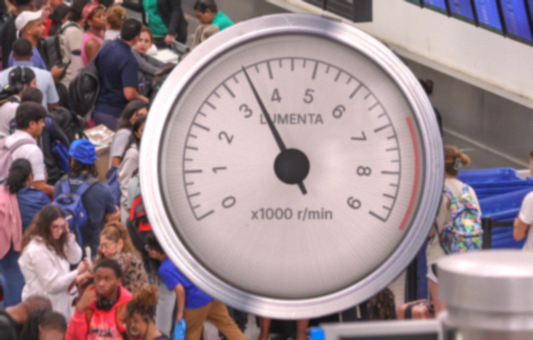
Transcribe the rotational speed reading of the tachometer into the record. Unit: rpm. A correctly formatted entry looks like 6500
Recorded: 3500
